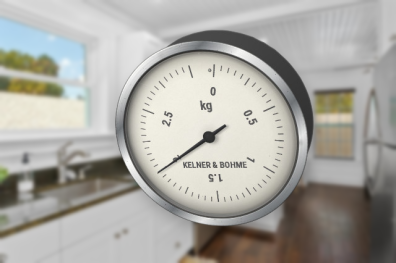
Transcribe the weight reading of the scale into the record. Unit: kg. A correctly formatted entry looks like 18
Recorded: 2
